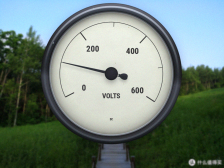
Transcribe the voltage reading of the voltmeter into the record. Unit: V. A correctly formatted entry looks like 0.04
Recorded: 100
